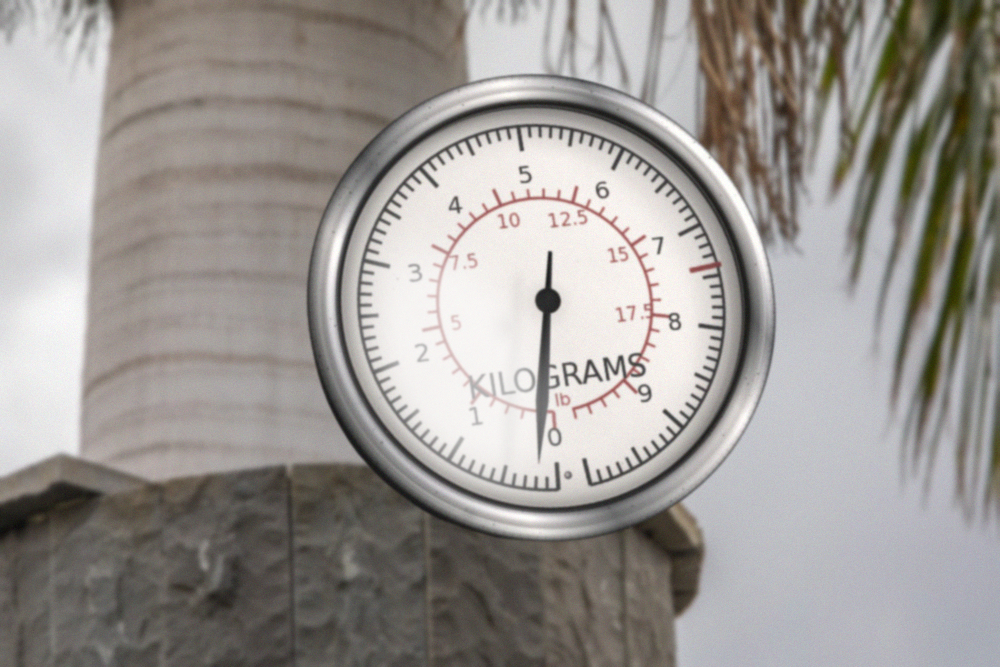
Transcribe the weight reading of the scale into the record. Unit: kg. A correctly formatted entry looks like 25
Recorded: 0.2
